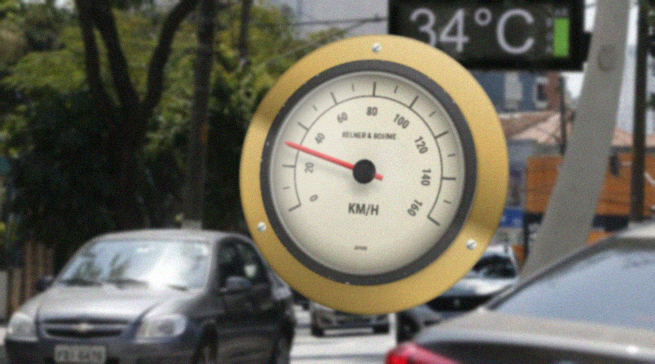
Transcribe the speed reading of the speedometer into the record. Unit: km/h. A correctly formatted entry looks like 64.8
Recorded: 30
